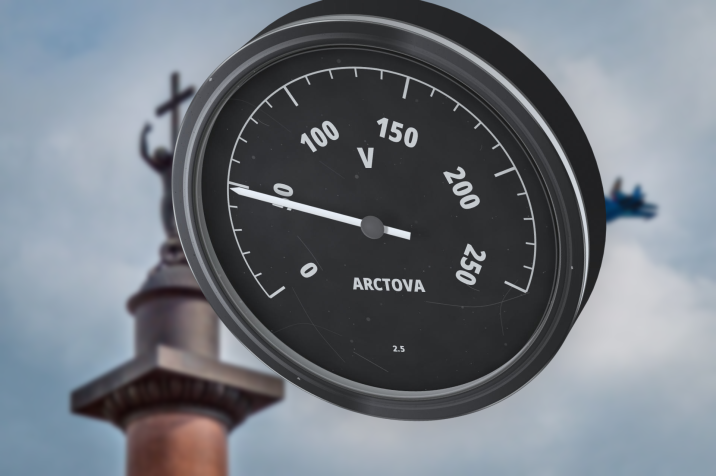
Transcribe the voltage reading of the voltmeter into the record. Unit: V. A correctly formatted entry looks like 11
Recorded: 50
